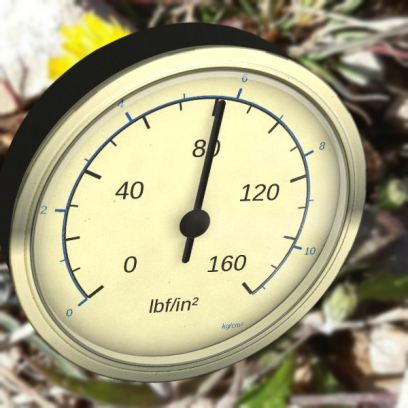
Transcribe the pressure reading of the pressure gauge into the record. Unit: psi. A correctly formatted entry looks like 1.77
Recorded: 80
